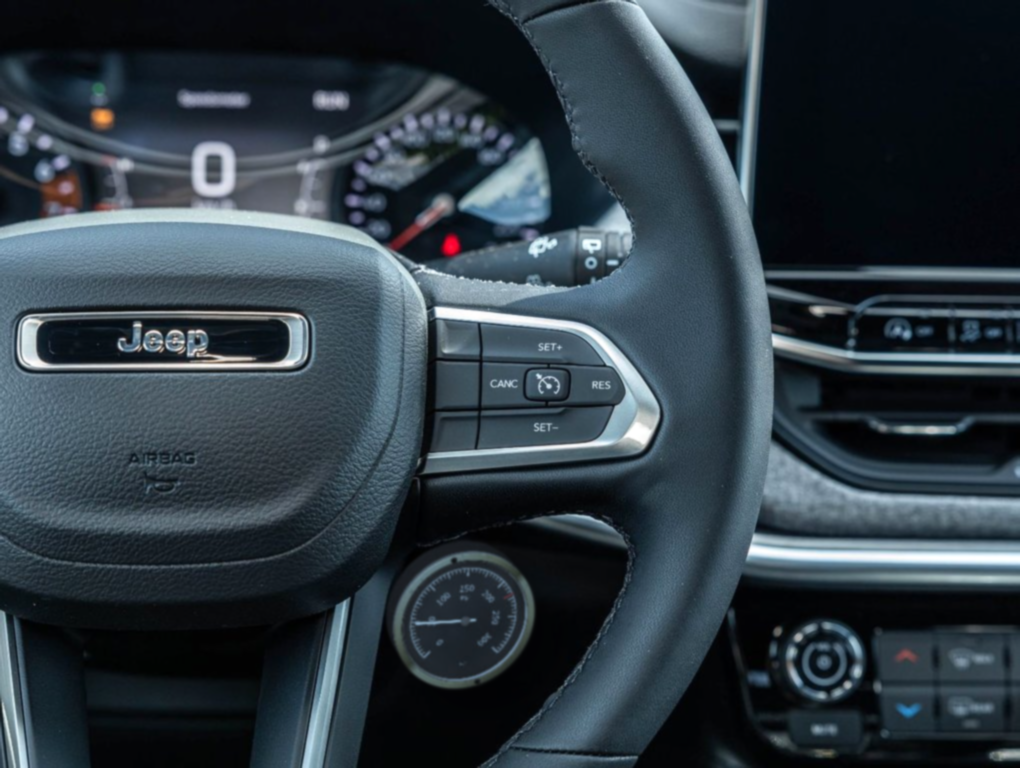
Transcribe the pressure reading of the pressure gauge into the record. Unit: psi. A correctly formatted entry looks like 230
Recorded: 50
